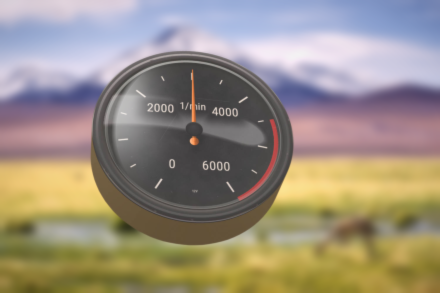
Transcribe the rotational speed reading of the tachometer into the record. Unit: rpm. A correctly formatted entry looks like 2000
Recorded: 3000
